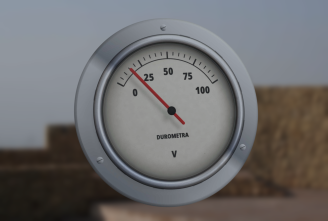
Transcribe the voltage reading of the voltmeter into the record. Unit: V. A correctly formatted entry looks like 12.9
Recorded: 15
